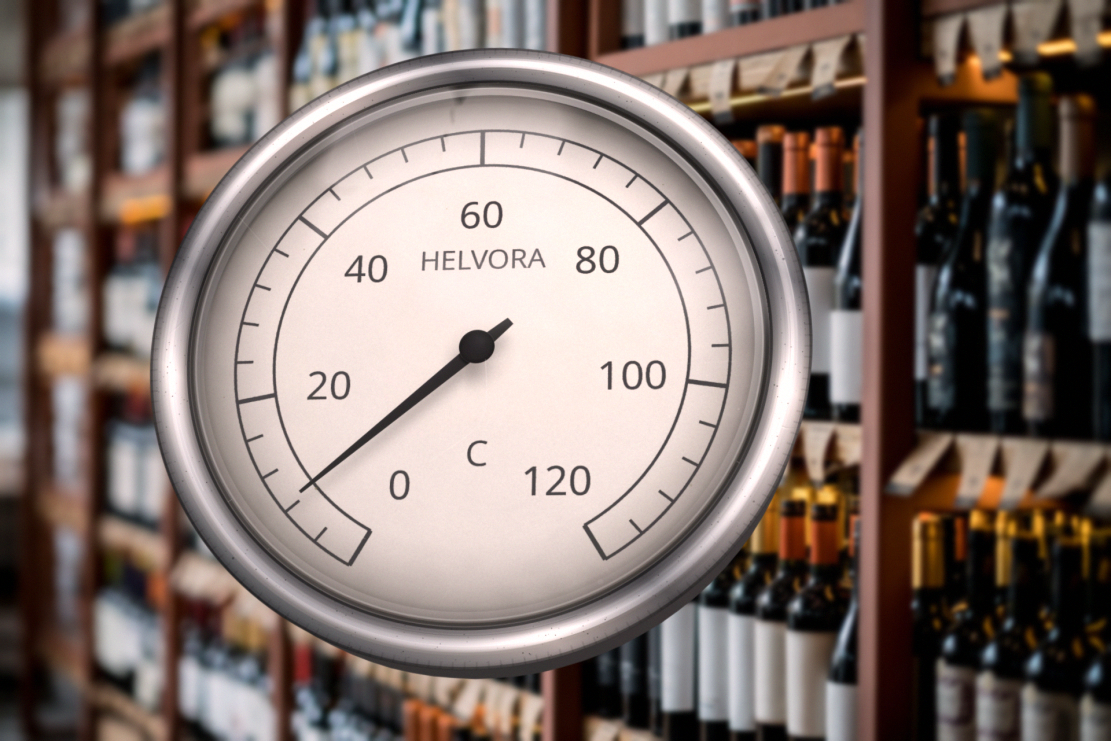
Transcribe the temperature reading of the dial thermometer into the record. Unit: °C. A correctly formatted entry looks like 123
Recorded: 8
